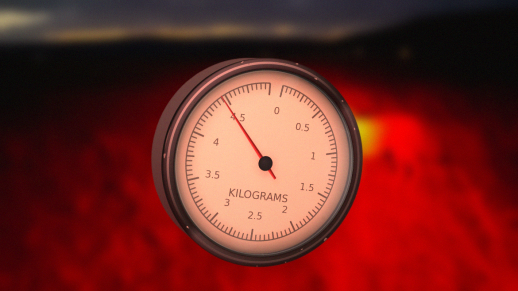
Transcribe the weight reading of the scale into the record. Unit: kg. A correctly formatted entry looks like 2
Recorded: 4.45
